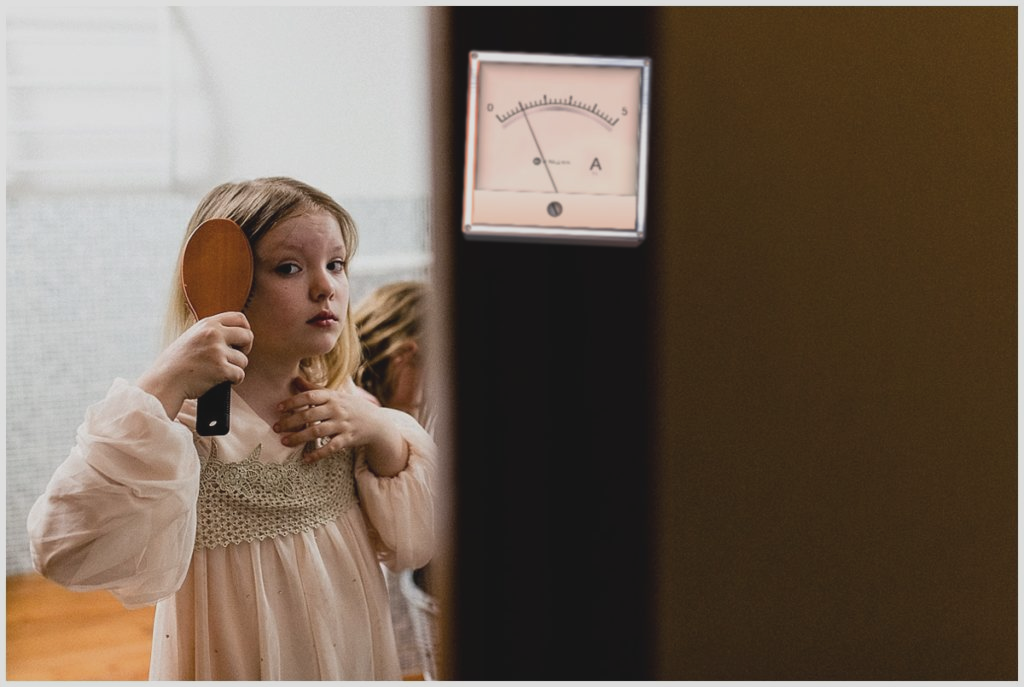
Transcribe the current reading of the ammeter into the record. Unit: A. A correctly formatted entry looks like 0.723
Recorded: 1
